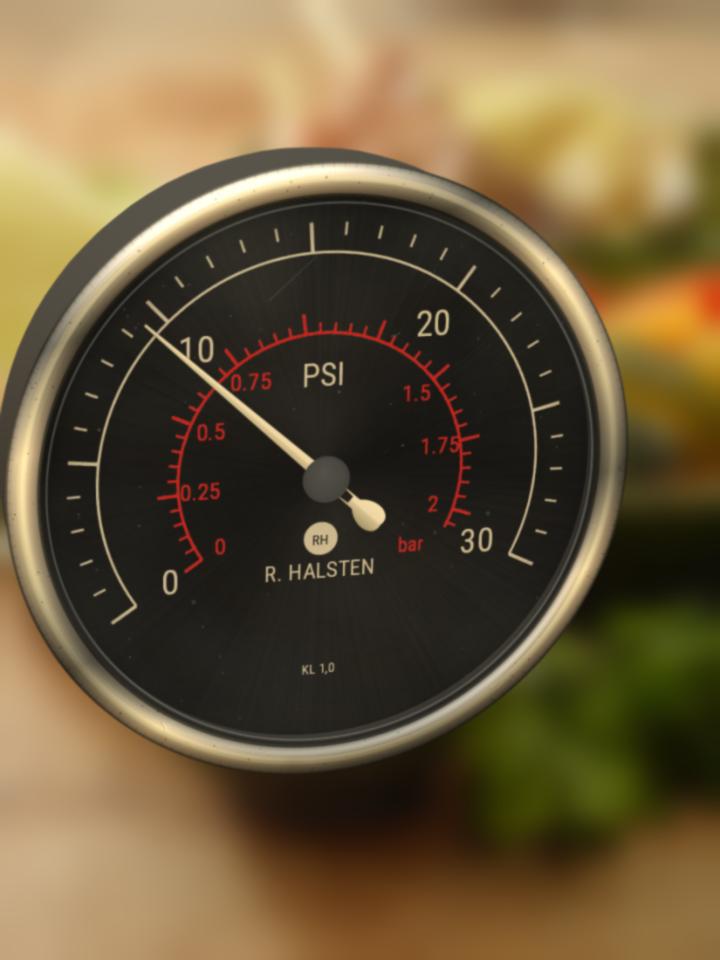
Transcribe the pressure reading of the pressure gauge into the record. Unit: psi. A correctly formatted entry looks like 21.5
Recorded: 9.5
